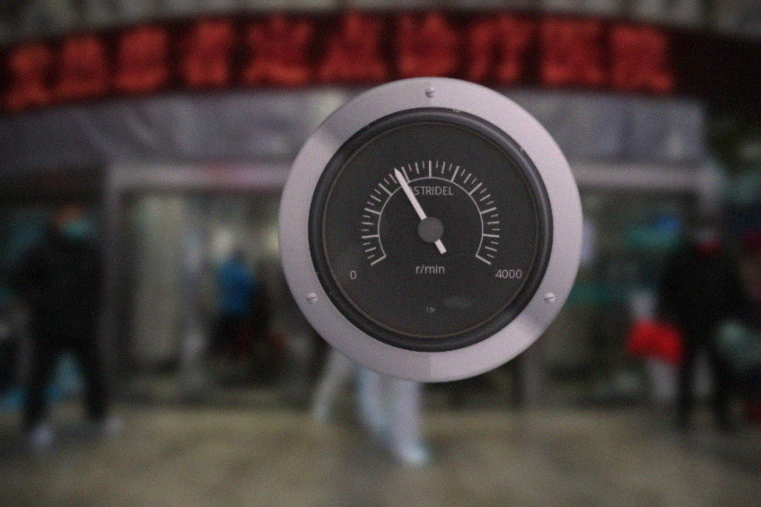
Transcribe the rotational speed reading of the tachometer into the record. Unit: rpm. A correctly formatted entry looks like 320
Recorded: 1500
